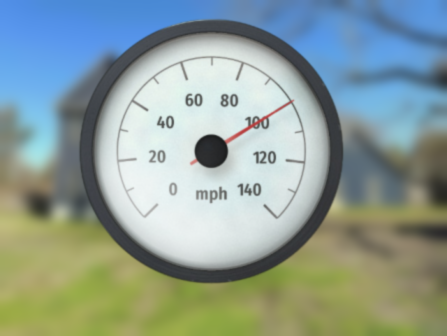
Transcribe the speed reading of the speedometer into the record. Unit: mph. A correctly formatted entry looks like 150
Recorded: 100
